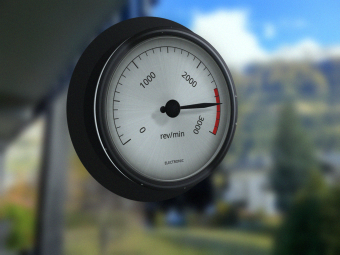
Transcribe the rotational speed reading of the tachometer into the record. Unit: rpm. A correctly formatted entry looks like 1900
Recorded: 2600
